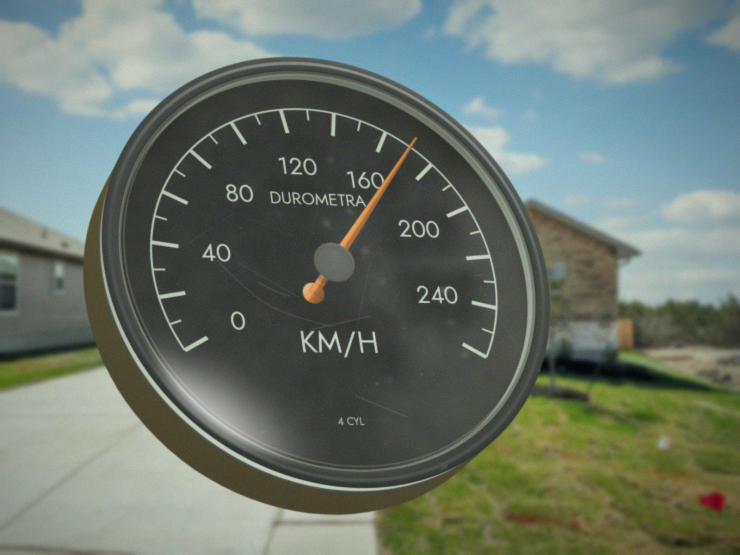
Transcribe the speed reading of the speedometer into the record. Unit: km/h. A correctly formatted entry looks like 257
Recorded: 170
